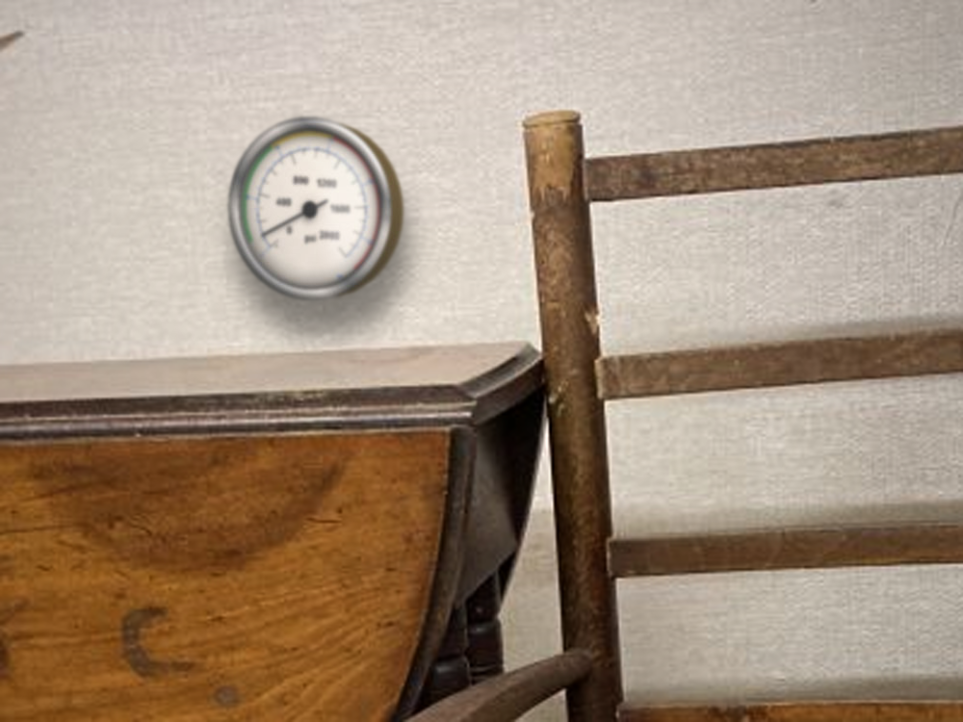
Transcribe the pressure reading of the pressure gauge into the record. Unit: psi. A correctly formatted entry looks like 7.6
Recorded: 100
